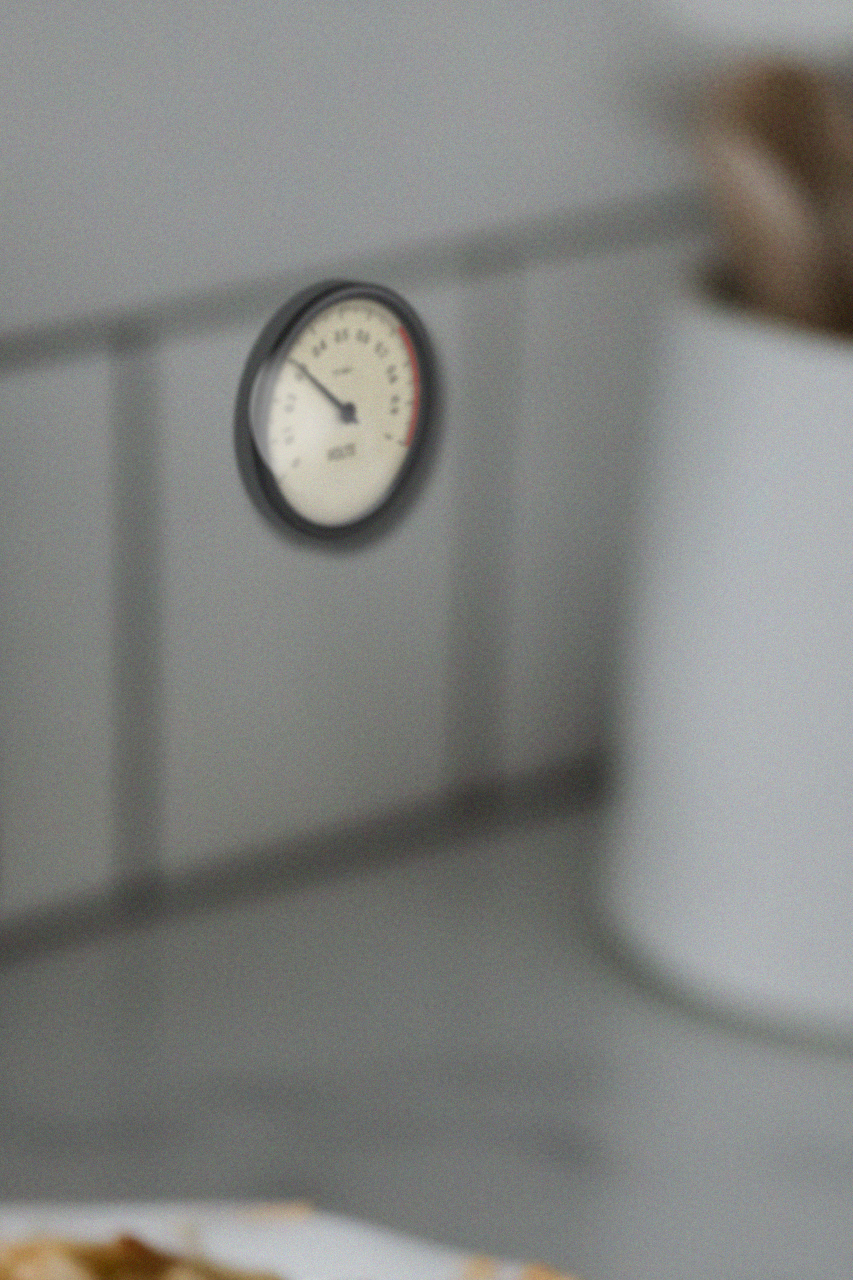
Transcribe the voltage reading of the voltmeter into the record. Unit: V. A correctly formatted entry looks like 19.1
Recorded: 0.3
